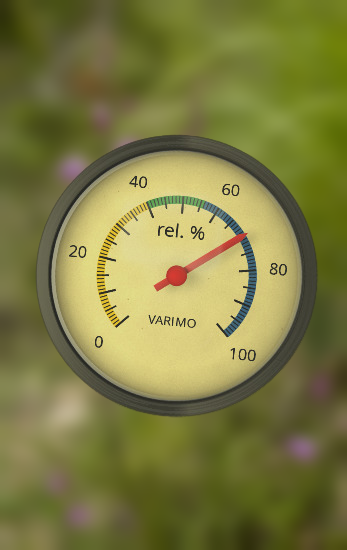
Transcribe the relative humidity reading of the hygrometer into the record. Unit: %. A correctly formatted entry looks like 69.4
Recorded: 70
